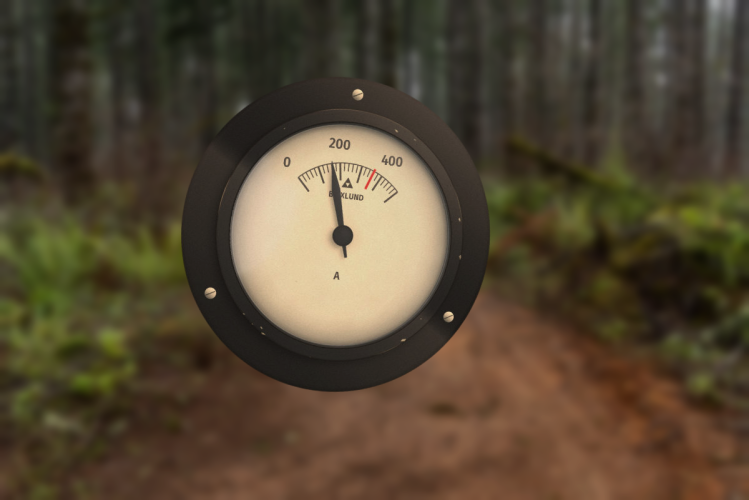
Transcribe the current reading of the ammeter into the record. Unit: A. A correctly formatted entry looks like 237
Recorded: 160
